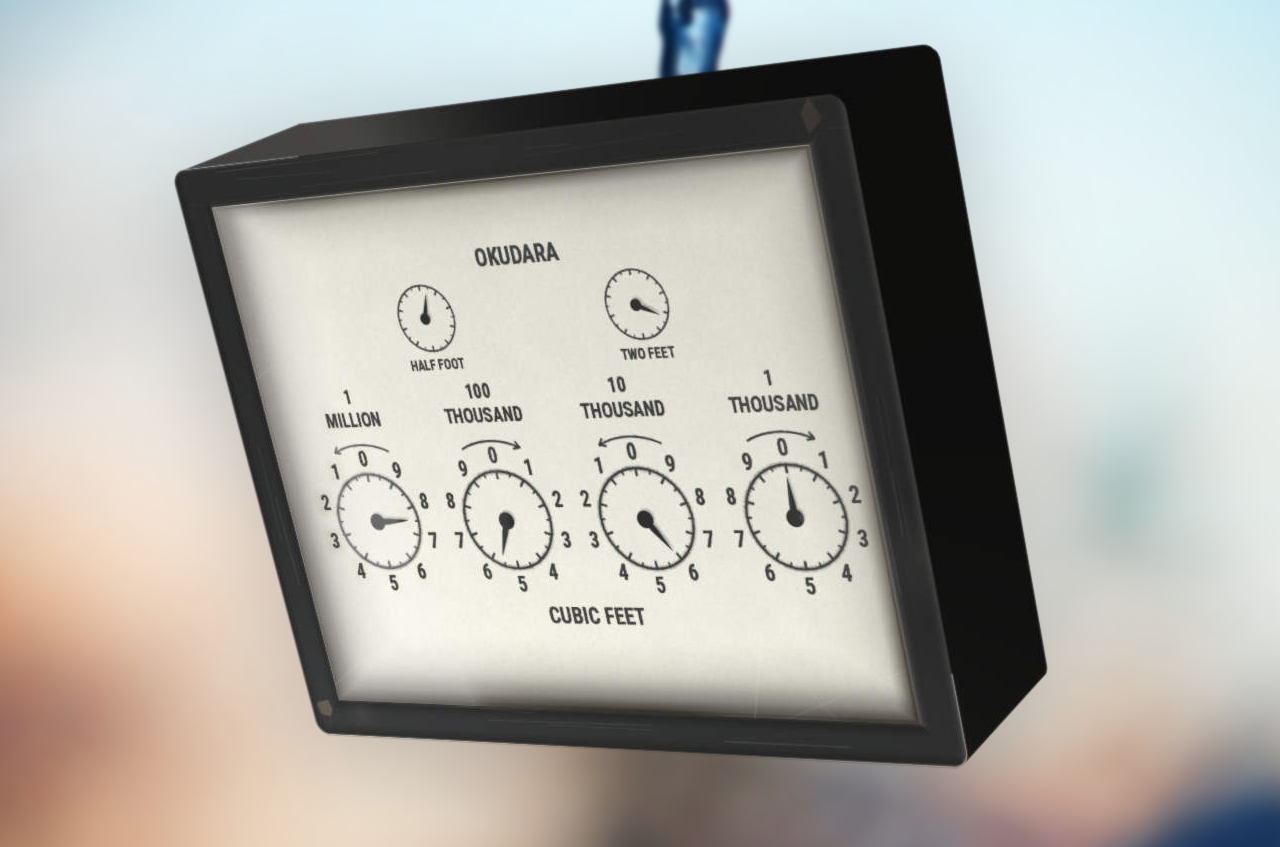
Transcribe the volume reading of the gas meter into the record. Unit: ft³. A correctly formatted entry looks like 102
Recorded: 756000
